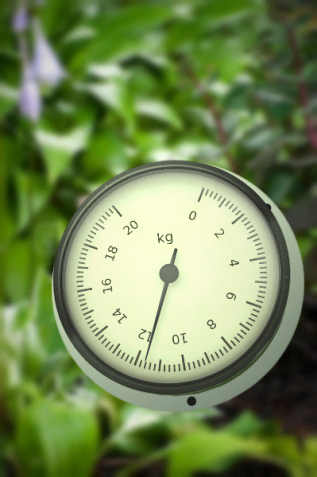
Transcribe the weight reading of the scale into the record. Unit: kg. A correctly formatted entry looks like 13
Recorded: 11.6
